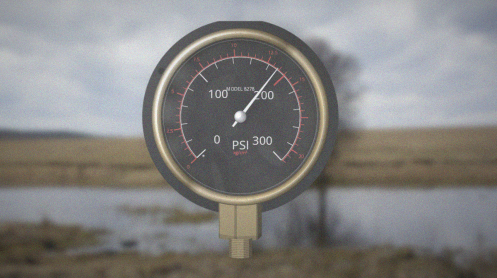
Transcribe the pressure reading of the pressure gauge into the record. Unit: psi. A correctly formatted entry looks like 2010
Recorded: 190
